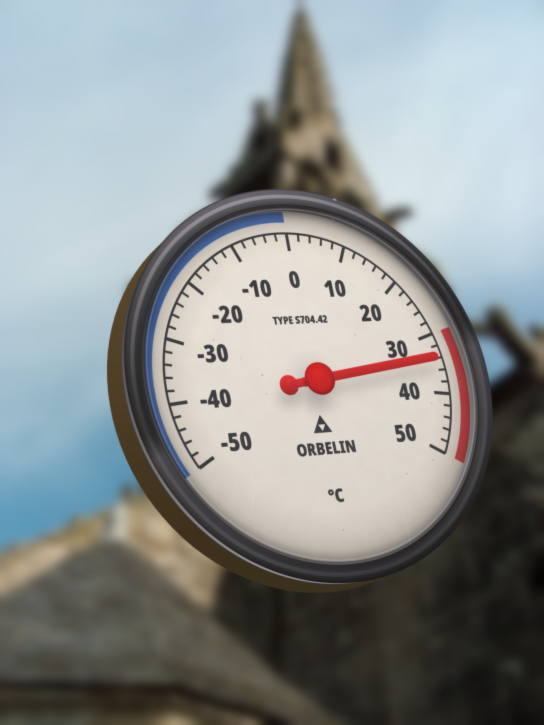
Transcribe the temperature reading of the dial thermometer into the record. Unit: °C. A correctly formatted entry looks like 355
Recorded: 34
